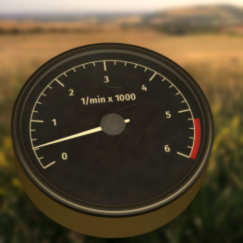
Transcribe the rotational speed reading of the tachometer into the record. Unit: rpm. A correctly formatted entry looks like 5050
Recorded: 400
